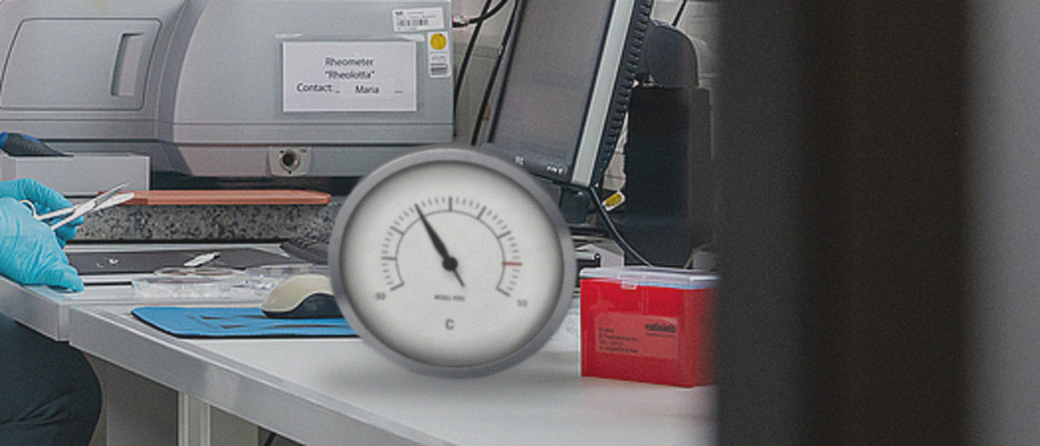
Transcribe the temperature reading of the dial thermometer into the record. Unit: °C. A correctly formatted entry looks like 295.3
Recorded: 0
